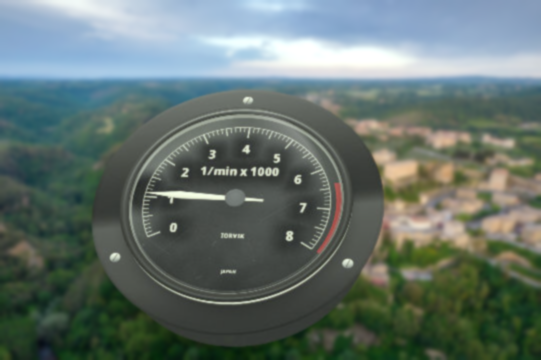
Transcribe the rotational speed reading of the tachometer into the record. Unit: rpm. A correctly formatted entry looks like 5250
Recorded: 1000
